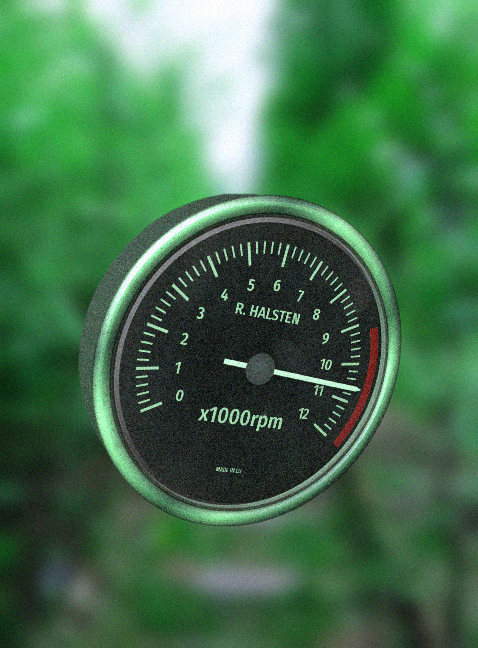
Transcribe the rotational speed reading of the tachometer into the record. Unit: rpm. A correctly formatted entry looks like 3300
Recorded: 10600
